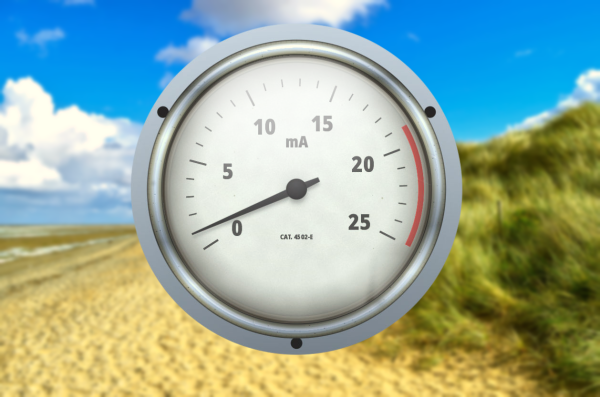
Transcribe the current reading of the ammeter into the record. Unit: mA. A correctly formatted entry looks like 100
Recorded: 1
